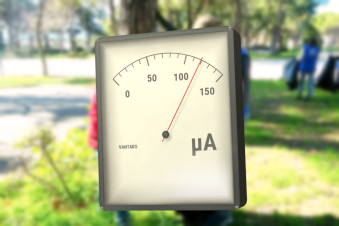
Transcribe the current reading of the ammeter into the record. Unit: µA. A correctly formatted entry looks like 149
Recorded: 120
